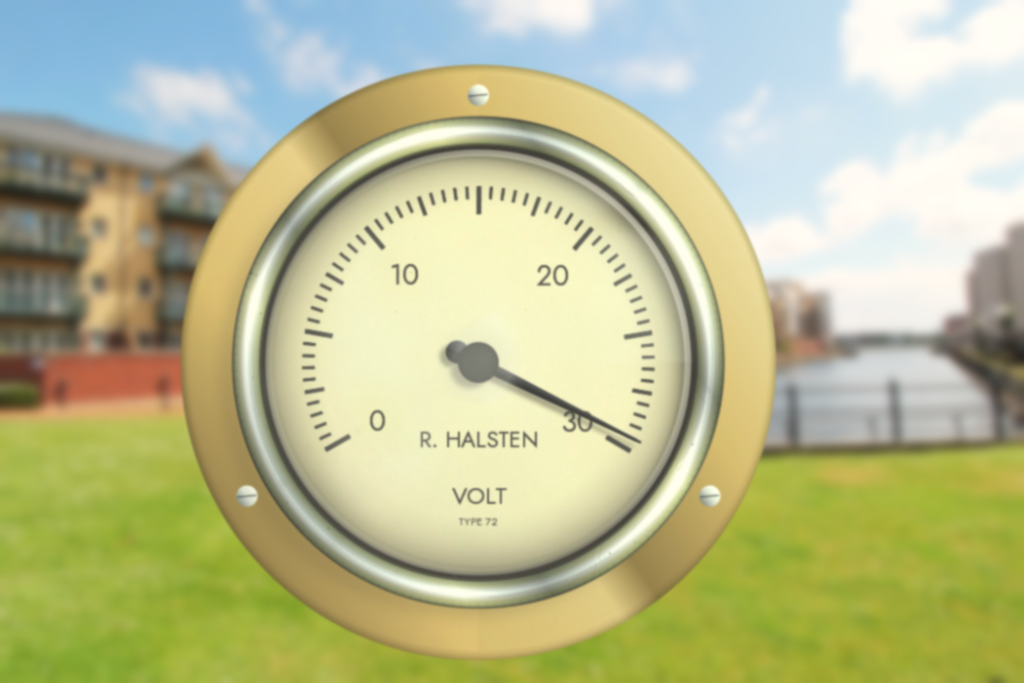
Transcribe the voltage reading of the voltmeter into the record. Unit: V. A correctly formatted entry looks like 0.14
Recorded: 29.5
